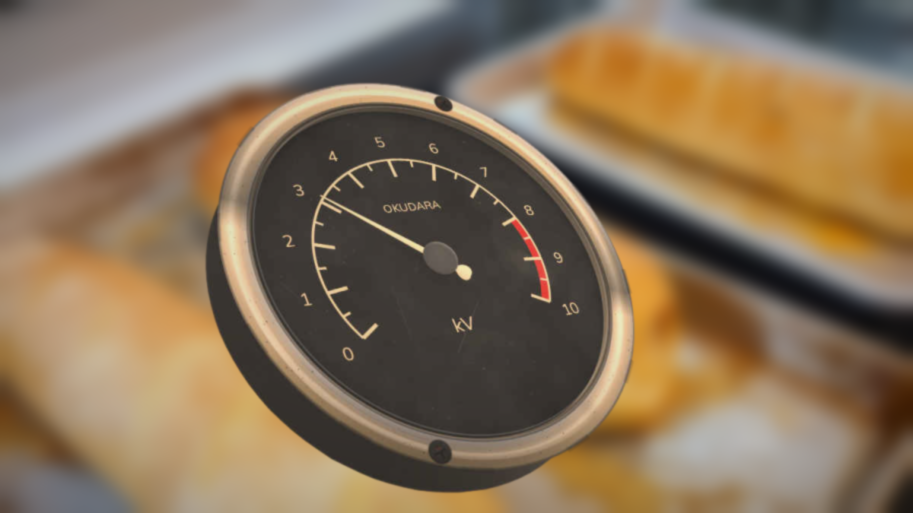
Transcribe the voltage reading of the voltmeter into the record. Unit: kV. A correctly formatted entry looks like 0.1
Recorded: 3
